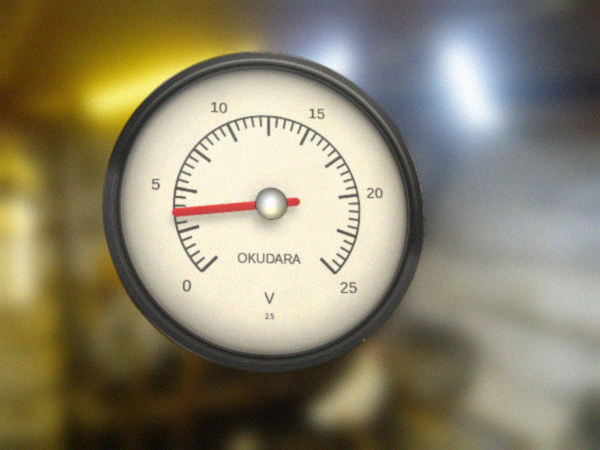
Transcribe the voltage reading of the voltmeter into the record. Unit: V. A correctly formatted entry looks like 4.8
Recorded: 3.5
